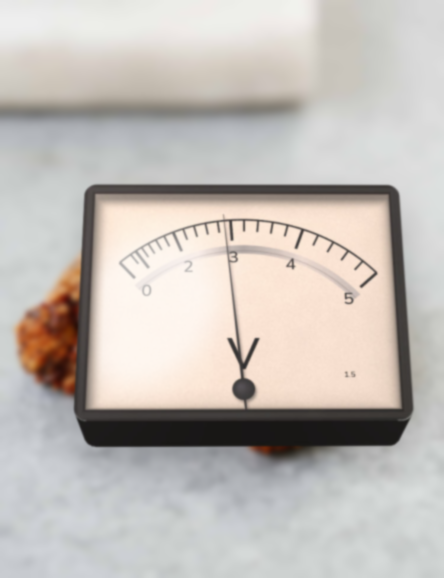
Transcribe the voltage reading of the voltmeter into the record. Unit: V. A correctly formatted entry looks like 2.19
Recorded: 2.9
